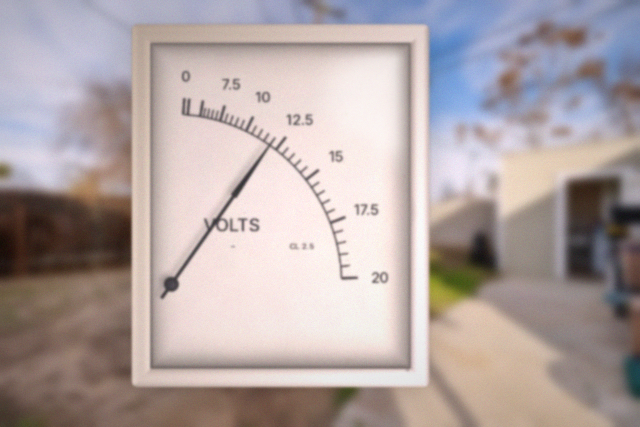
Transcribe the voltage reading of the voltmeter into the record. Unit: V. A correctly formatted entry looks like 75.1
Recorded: 12
